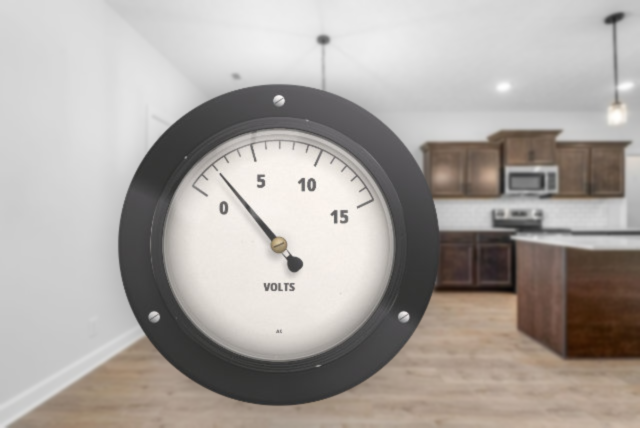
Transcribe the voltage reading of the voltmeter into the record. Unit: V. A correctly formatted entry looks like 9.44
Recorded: 2
